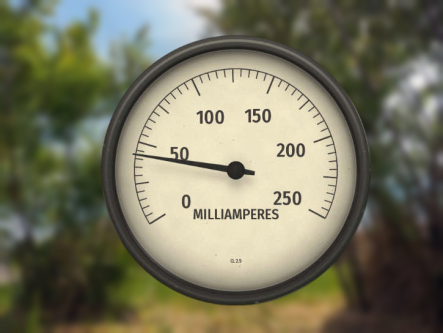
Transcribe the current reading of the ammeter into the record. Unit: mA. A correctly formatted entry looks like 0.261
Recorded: 42.5
